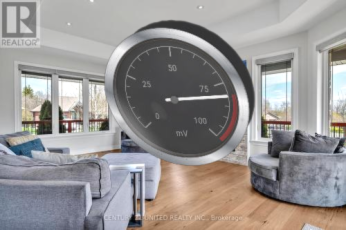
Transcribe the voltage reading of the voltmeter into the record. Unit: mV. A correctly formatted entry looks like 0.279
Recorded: 80
